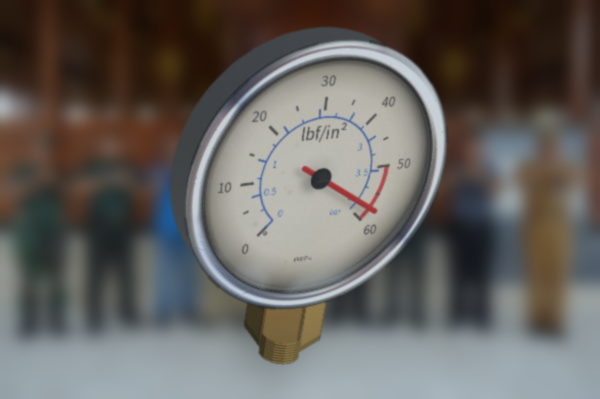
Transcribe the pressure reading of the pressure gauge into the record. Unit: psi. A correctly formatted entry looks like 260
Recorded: 57.5
